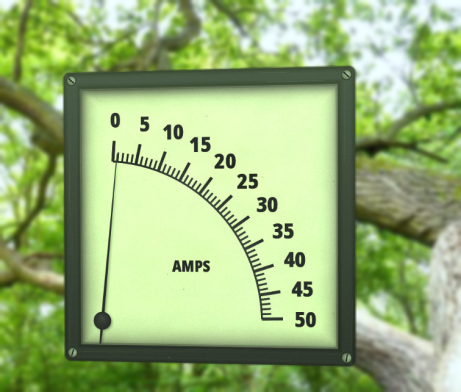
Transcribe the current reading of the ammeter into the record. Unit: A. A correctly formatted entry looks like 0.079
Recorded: 1
